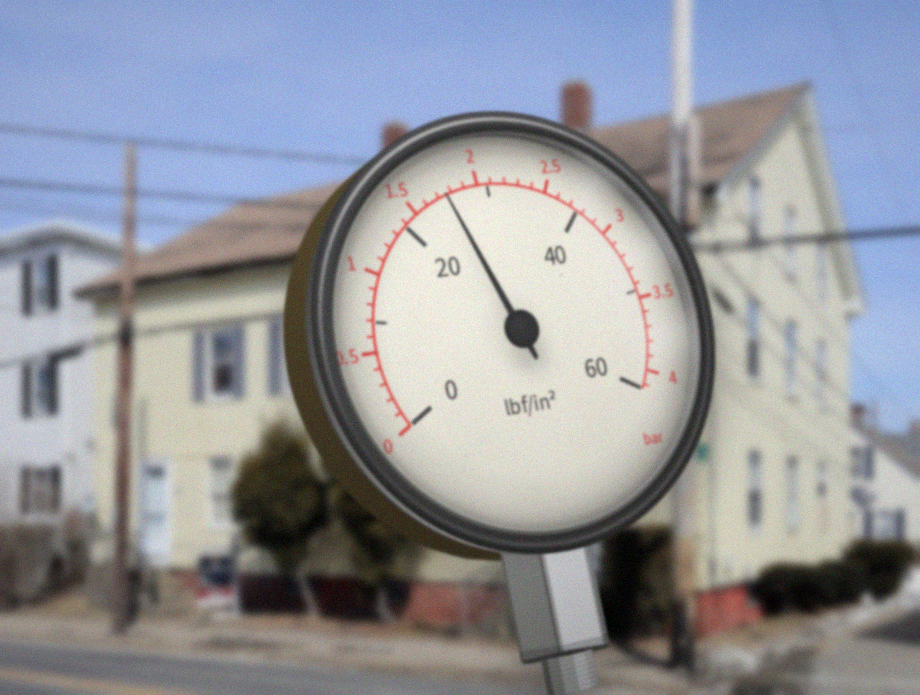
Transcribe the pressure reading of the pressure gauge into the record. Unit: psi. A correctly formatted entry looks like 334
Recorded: 25
